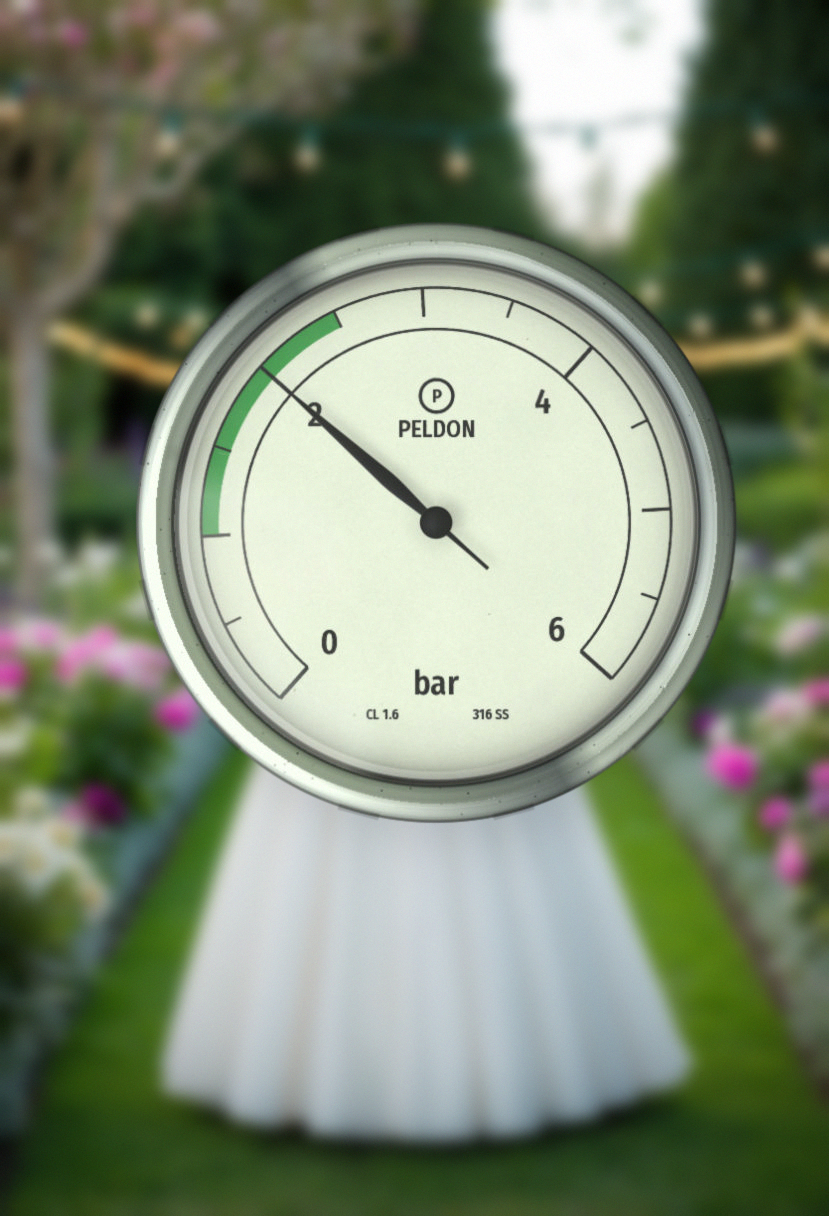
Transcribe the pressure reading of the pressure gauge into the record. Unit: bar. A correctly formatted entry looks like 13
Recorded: 2
